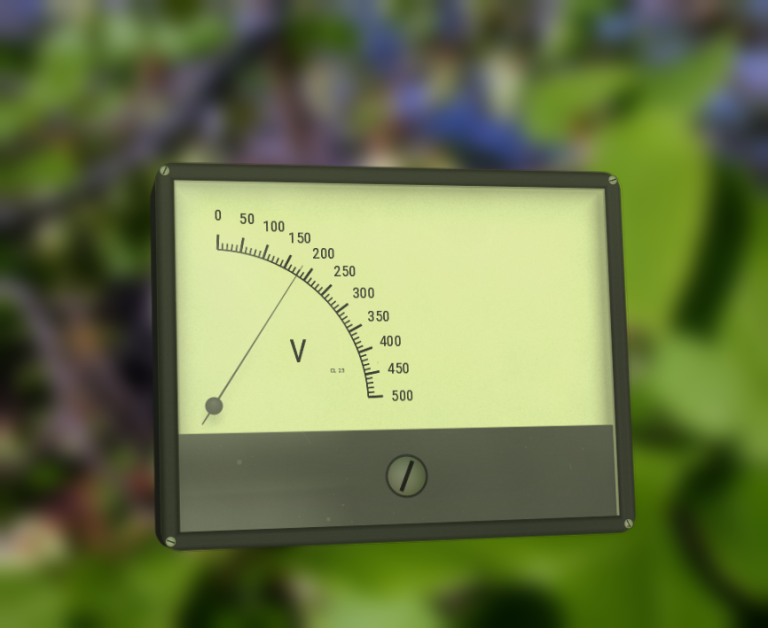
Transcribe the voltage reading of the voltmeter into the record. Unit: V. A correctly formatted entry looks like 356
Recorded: 180
